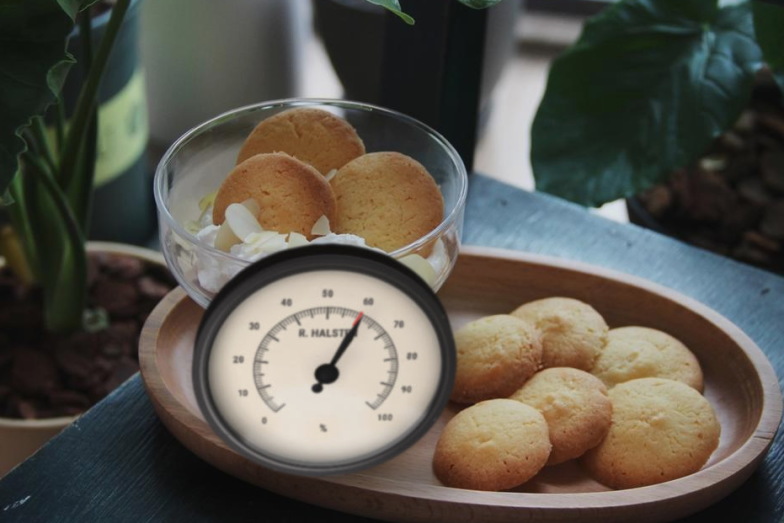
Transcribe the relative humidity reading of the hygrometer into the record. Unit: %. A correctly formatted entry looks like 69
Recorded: 60
